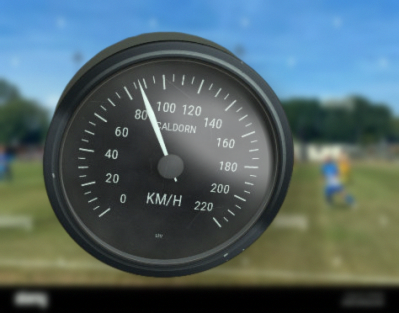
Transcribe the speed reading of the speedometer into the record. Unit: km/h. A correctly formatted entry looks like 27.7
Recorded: 87.5
